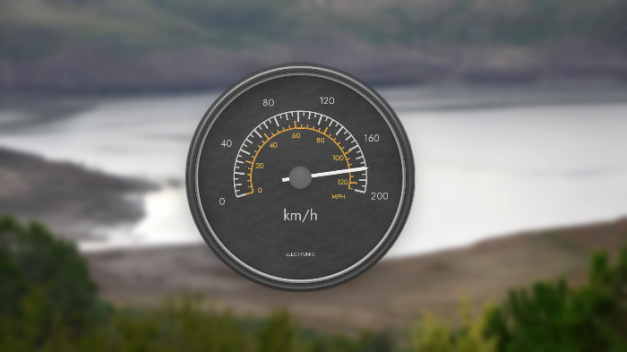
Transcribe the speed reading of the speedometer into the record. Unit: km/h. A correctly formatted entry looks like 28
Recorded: 180
